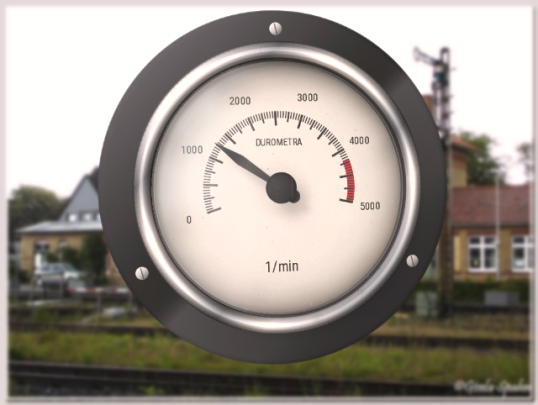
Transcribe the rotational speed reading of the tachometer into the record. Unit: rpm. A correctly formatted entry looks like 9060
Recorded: 1250
